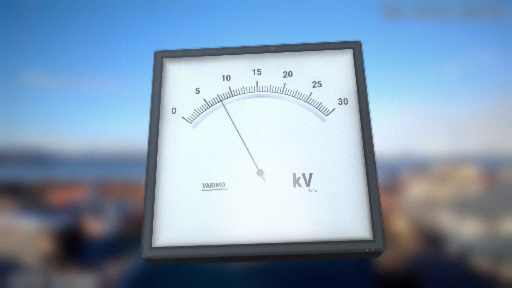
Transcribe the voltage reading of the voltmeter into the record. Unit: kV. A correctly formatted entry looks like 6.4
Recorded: 7.5
